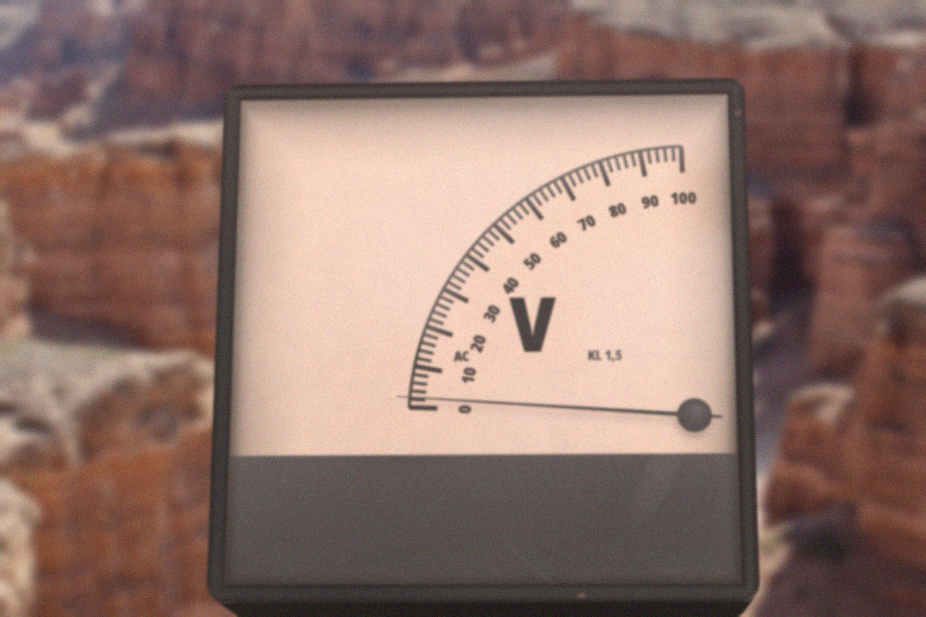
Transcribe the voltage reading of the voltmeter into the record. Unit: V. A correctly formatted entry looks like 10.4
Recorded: 2
